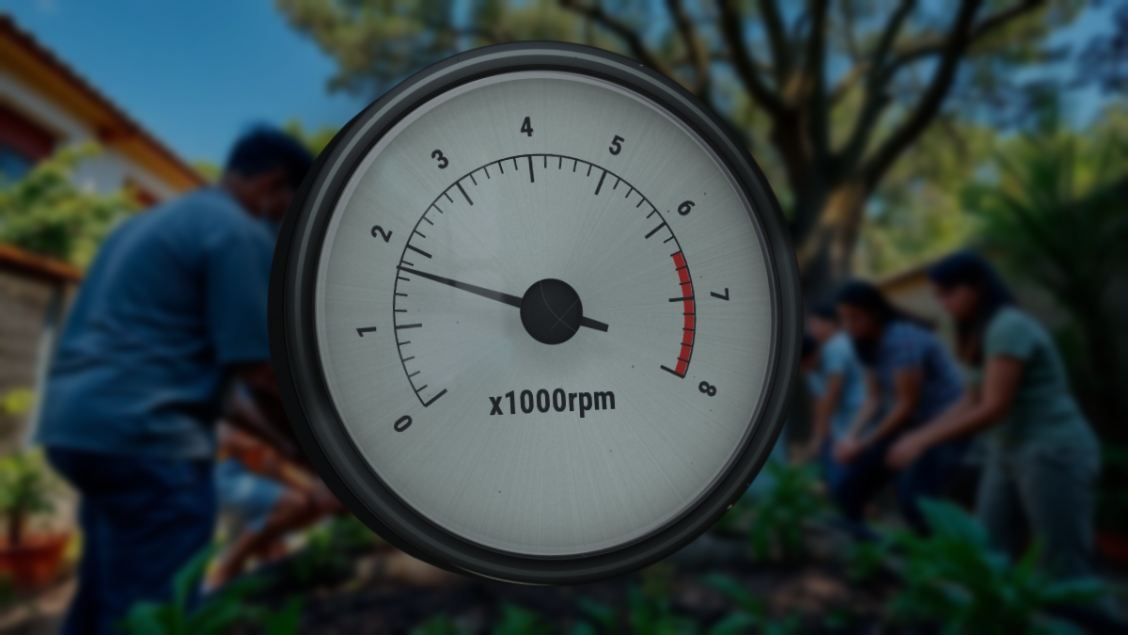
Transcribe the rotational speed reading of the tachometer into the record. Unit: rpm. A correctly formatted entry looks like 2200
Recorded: 1700
